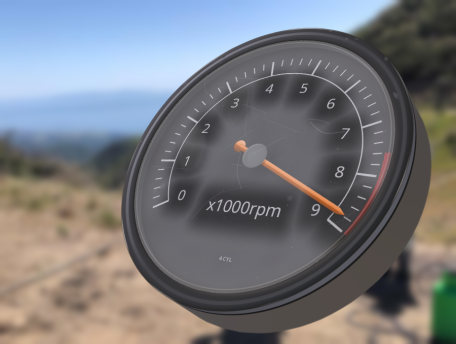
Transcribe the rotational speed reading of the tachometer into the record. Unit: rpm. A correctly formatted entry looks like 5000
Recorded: 8800
